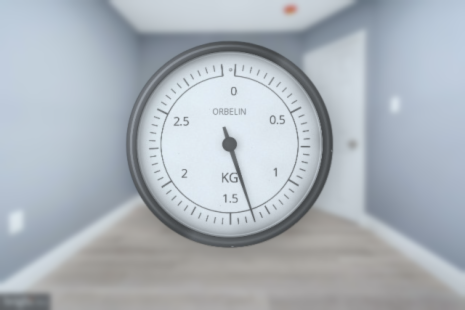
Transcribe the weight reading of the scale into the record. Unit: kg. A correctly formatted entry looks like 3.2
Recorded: 1.35
